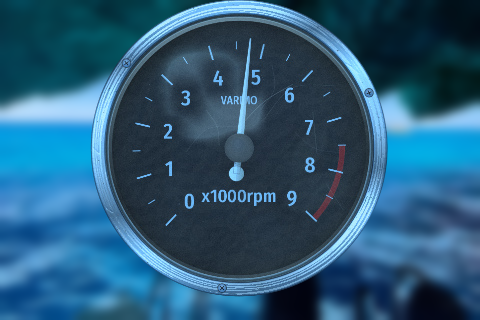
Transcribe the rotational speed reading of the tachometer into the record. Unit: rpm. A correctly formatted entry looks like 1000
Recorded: 4750
